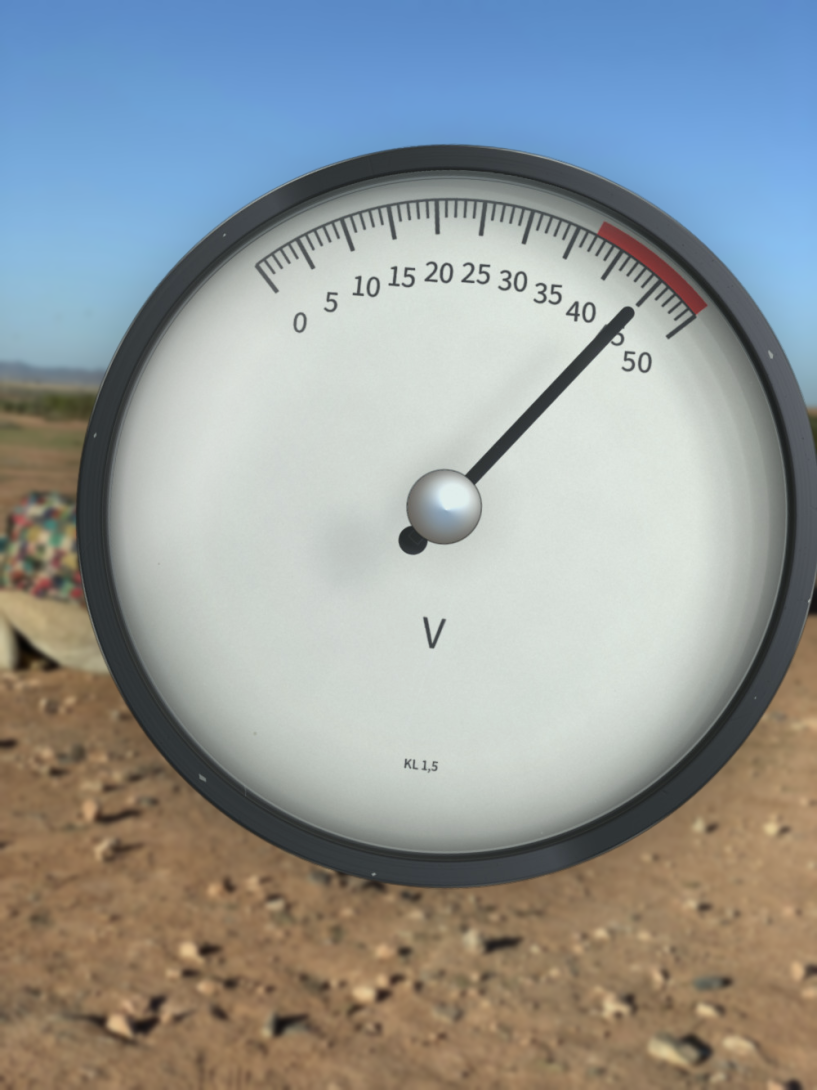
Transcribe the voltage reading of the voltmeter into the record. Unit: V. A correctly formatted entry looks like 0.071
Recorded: 45
